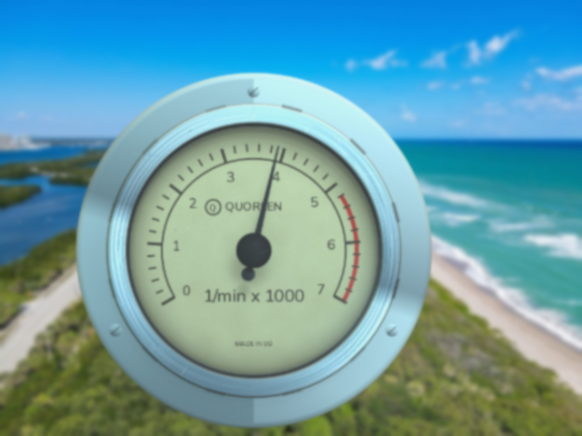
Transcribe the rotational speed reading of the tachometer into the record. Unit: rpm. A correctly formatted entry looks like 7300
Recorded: 3900
